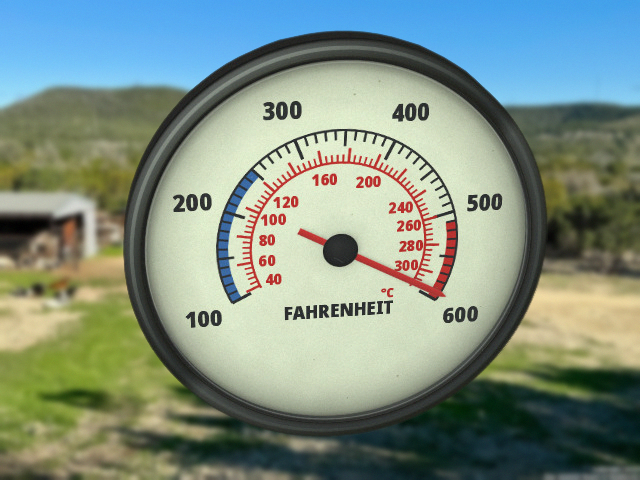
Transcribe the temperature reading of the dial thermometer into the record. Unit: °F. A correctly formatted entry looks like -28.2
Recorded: 590
